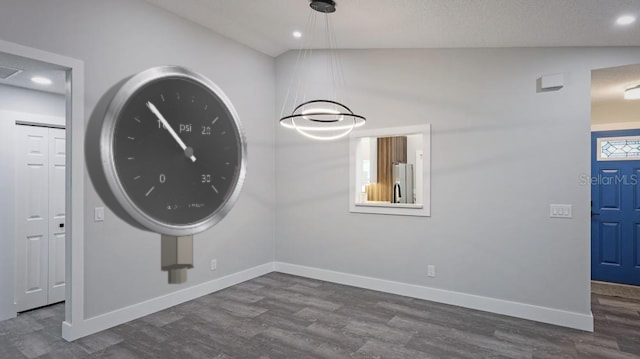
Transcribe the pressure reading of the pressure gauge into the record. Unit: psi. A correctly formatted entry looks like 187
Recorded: 10
